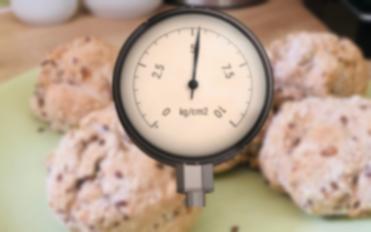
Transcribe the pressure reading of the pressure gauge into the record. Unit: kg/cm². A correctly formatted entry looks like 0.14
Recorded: 5.25
